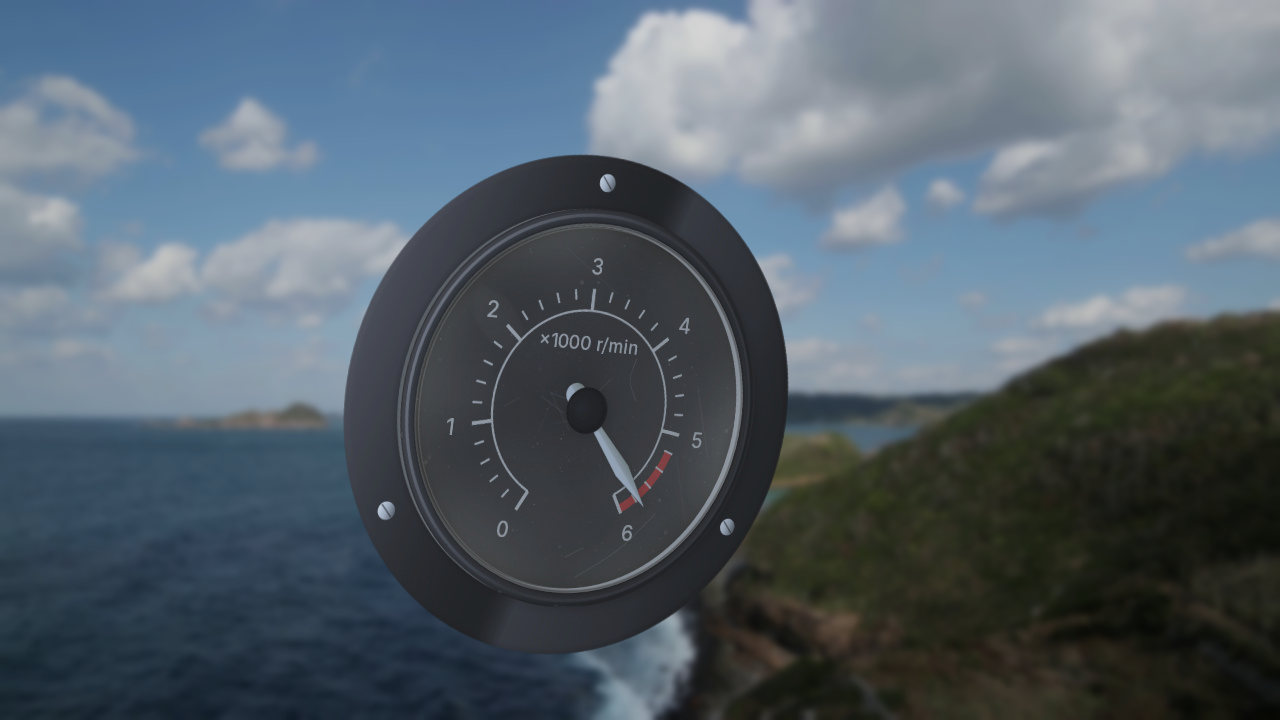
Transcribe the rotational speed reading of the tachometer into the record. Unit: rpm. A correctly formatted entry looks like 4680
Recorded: 5800
